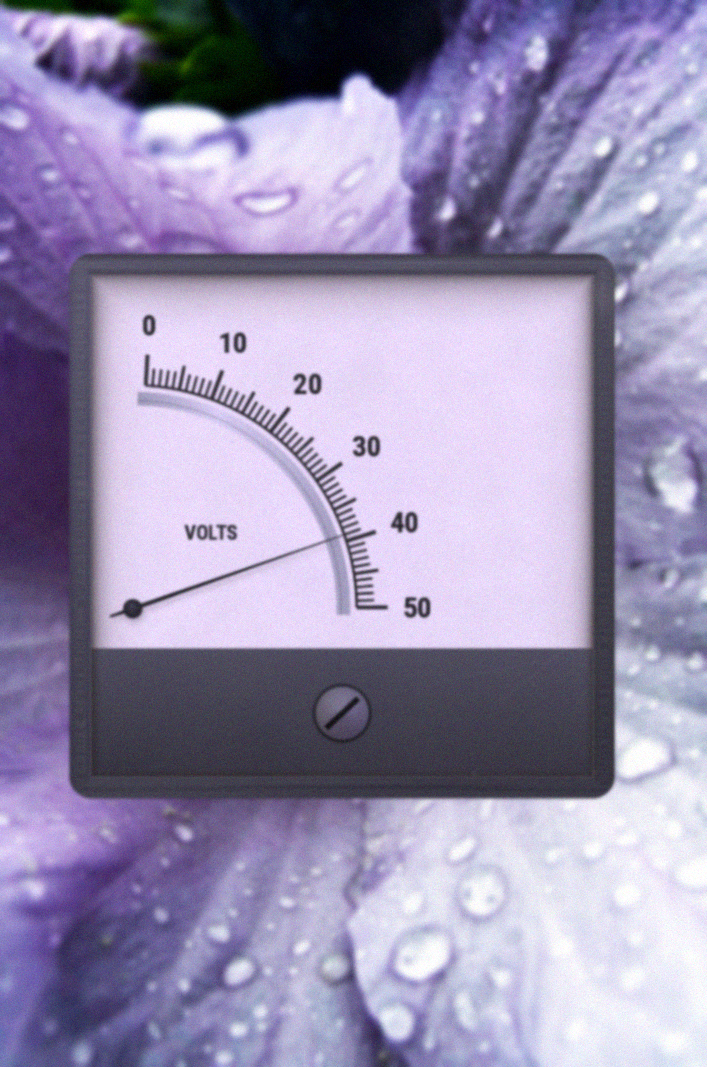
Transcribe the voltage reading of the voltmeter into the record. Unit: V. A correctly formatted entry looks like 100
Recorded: 39
